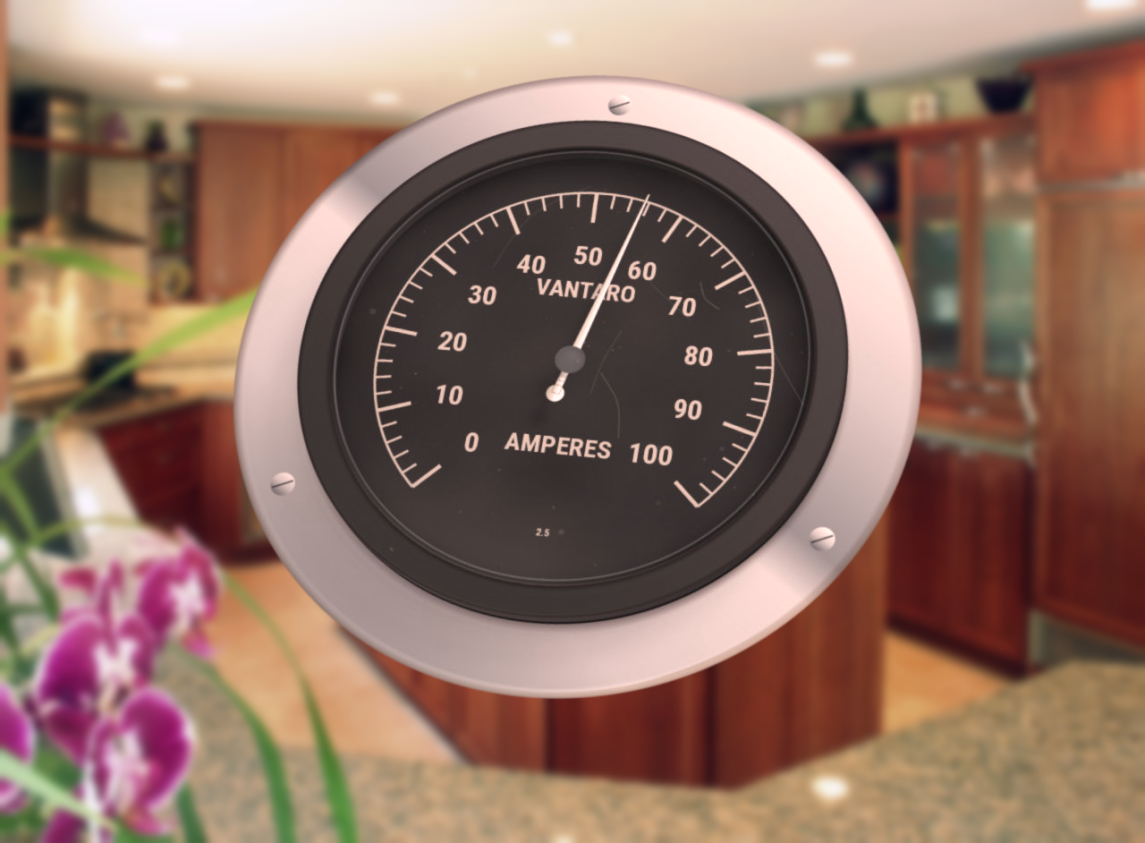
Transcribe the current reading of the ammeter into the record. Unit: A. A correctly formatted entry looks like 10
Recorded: 56
